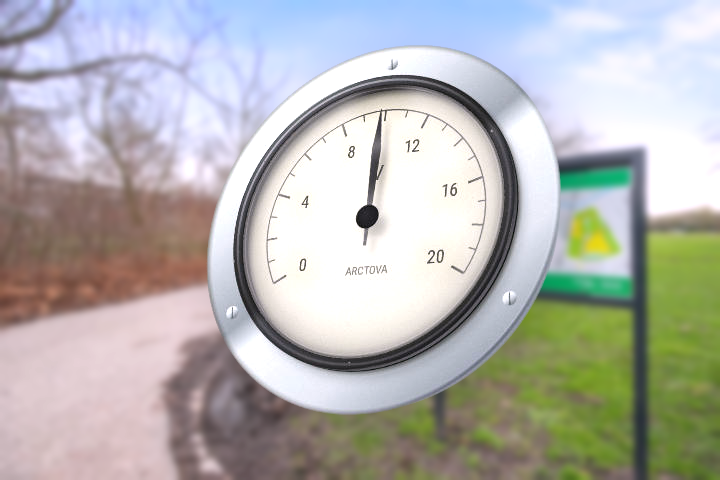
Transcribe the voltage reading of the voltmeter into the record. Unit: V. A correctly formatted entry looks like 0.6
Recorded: 10
